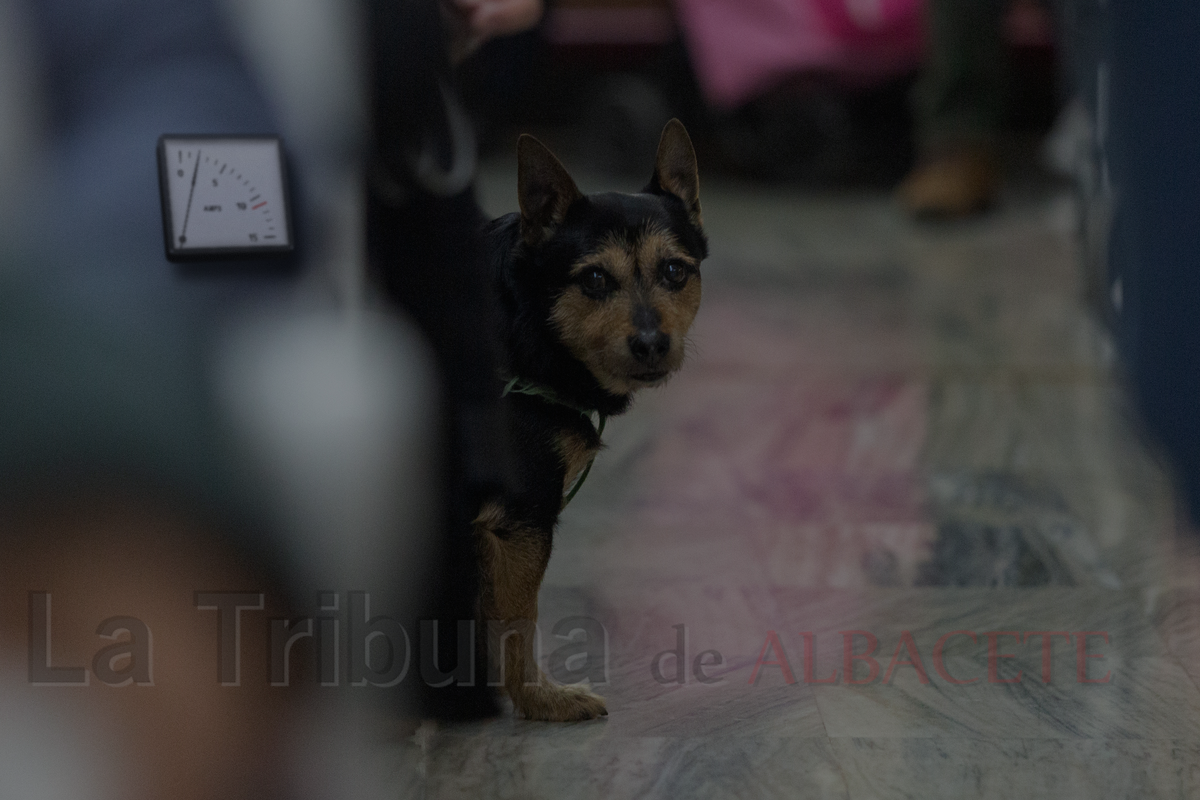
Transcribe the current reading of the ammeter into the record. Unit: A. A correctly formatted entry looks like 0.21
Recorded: 2
